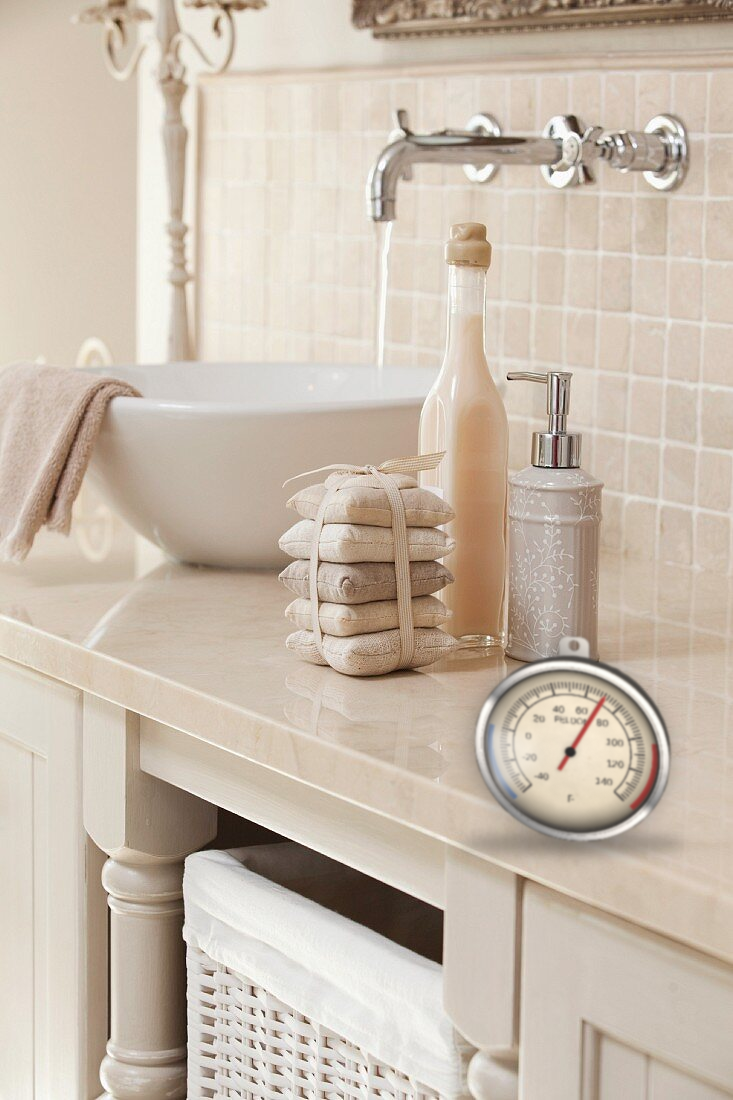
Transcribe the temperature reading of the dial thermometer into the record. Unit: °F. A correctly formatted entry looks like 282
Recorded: 70
